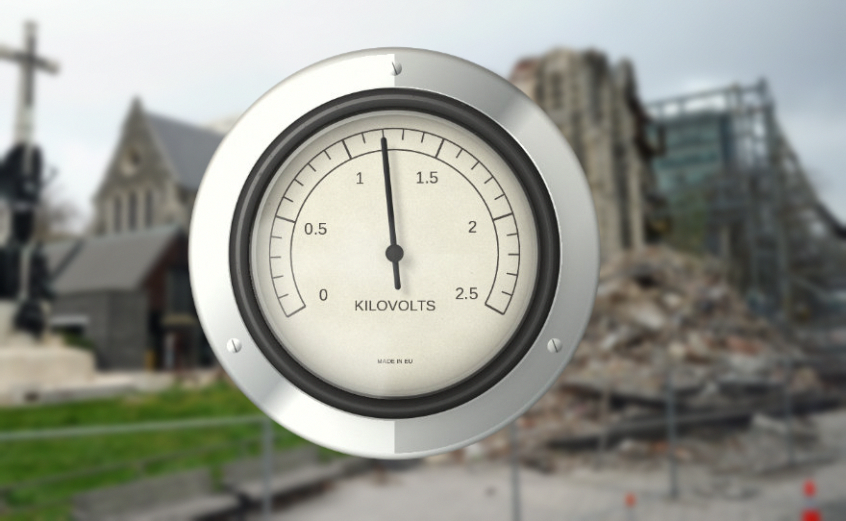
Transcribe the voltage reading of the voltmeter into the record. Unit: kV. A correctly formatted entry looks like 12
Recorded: 1.2
